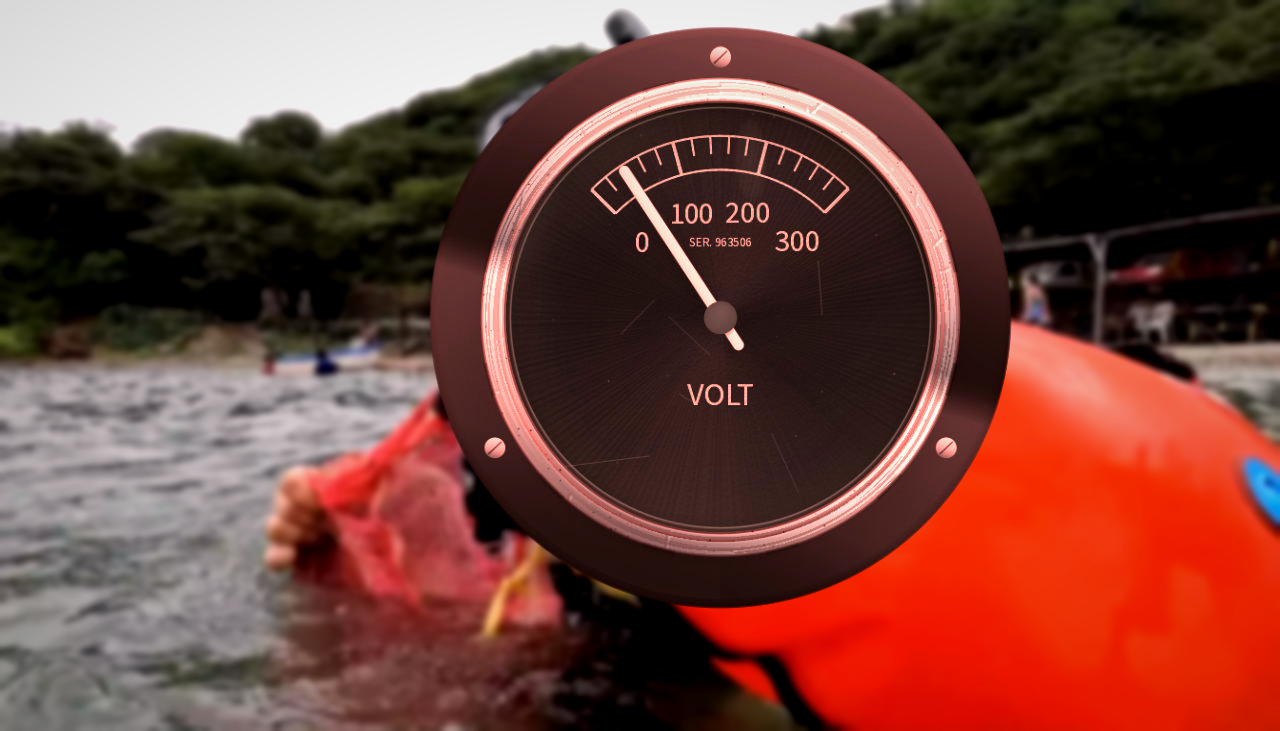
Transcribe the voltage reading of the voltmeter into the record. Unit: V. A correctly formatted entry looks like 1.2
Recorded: 40
